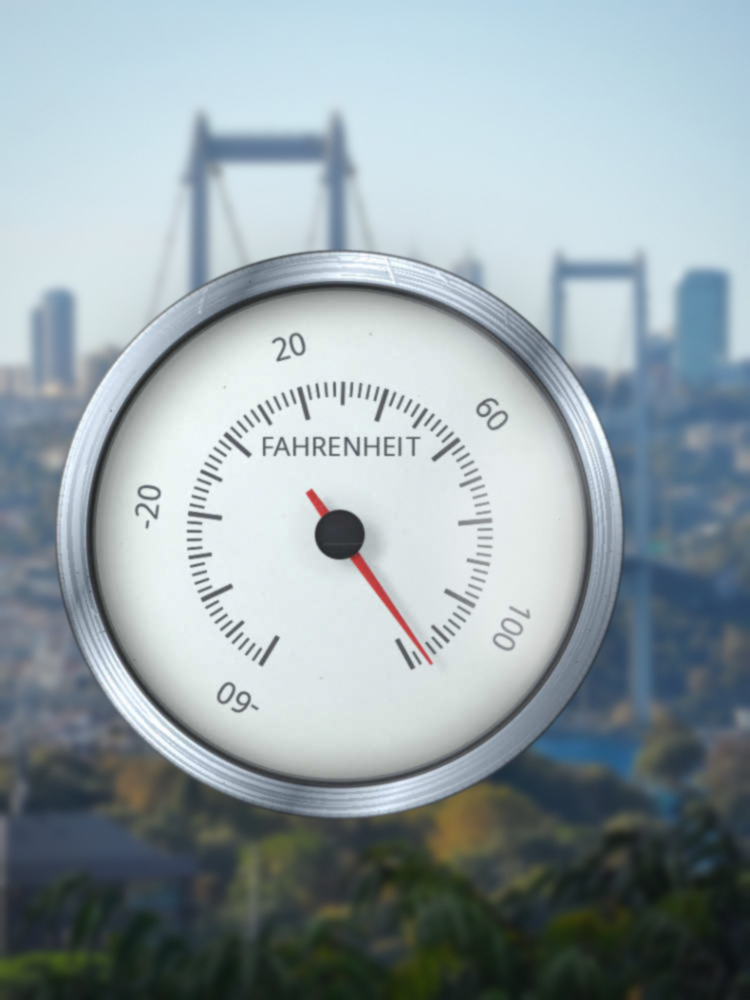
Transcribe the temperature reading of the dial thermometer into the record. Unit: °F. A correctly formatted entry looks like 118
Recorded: 116
